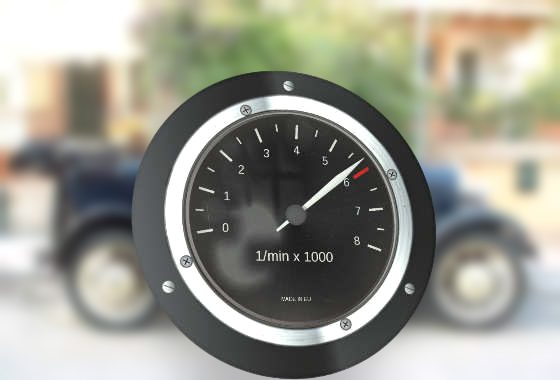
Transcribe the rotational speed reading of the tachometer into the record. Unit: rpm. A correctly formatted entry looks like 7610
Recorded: 5750
